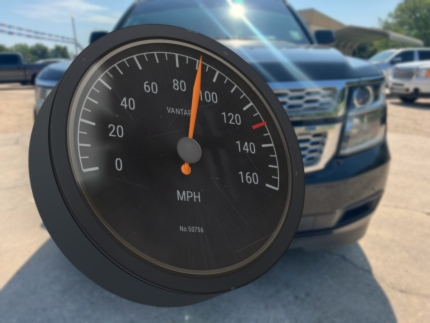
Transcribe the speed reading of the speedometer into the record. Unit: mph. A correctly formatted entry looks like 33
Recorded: 90
